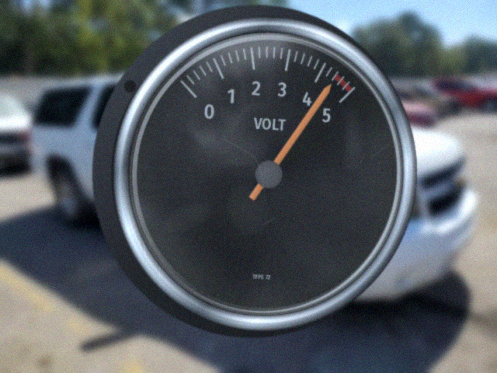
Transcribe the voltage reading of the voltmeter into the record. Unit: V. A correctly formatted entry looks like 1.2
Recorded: 4.4
